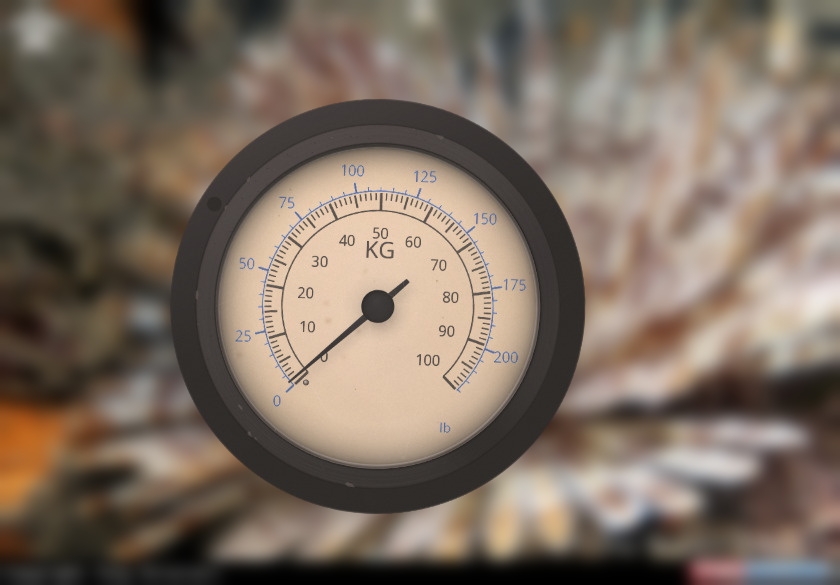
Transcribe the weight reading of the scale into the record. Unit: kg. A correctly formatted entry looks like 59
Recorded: 1
